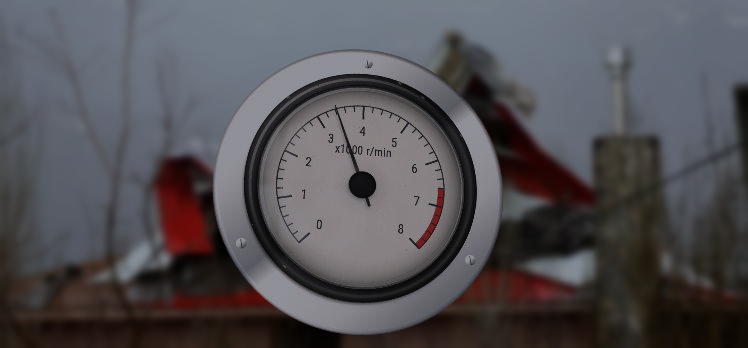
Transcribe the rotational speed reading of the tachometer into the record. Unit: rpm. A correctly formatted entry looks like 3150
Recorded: 3400
